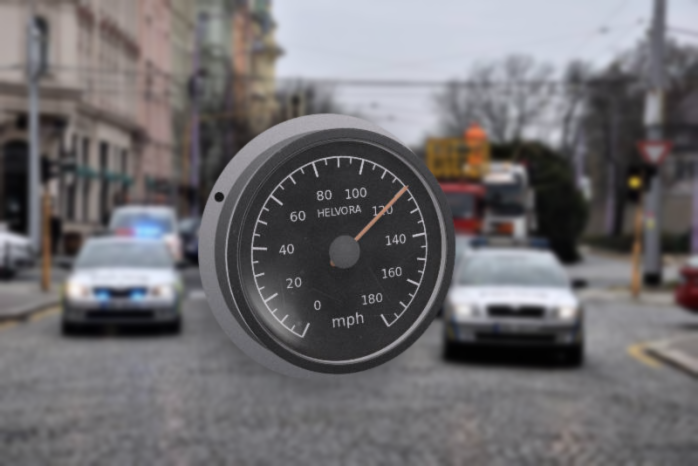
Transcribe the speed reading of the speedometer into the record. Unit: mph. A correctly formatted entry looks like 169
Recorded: 120
